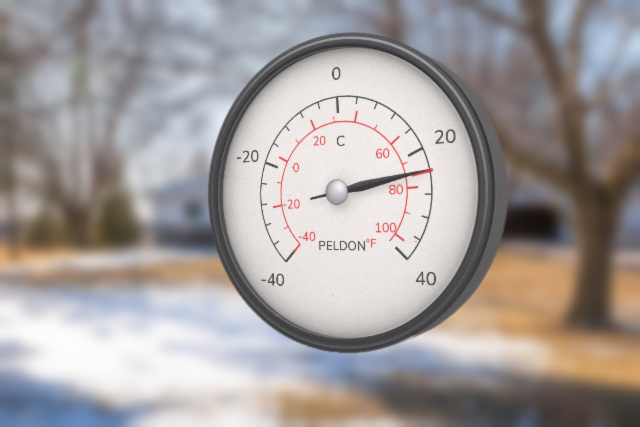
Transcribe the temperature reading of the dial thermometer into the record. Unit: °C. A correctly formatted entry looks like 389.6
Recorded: 24
